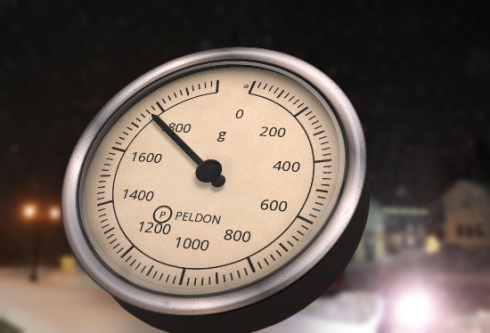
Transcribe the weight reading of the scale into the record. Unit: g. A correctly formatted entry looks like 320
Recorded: 1760
